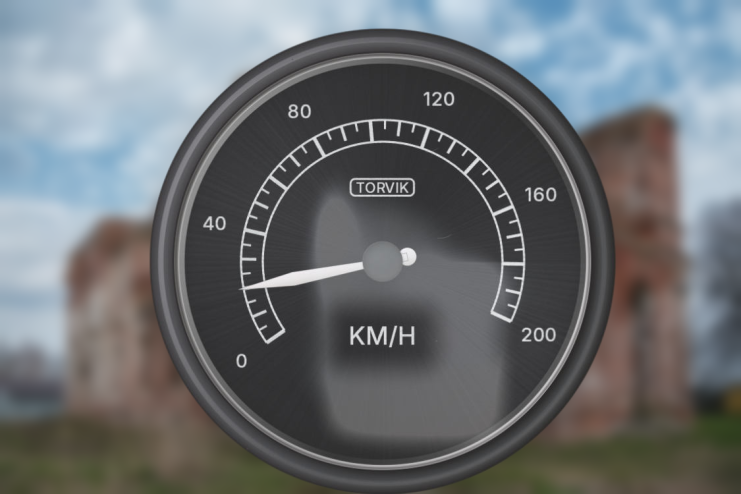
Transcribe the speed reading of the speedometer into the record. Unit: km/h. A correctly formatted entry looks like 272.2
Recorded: 20
